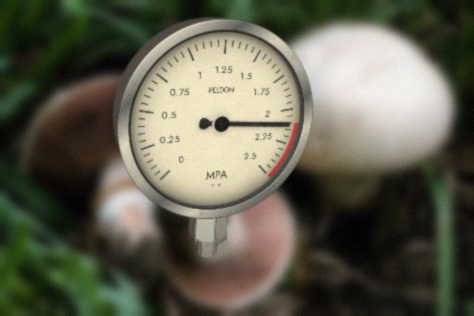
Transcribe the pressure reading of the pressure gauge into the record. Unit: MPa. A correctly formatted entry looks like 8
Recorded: 2.1
